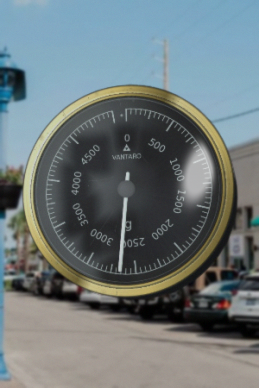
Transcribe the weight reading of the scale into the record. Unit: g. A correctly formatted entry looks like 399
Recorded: 2650
